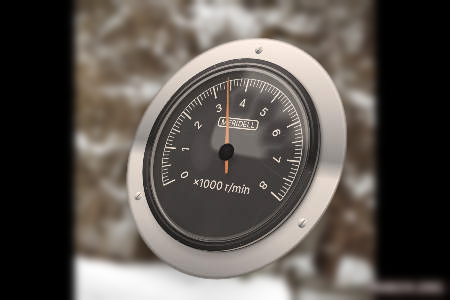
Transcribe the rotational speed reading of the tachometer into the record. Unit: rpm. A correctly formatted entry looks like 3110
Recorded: 3500
